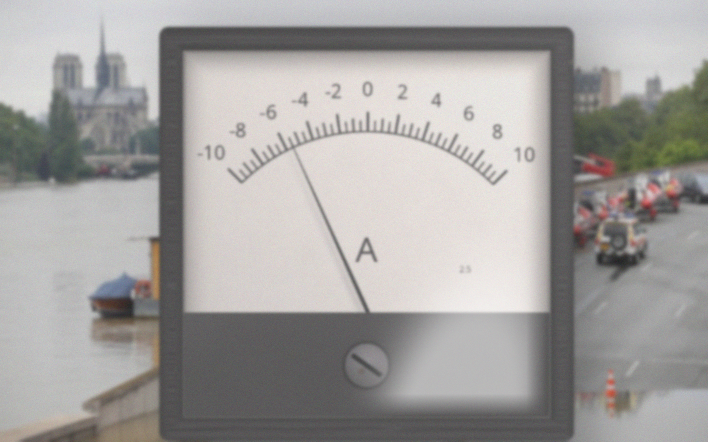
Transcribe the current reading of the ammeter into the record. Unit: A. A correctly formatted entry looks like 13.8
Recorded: -5.5
